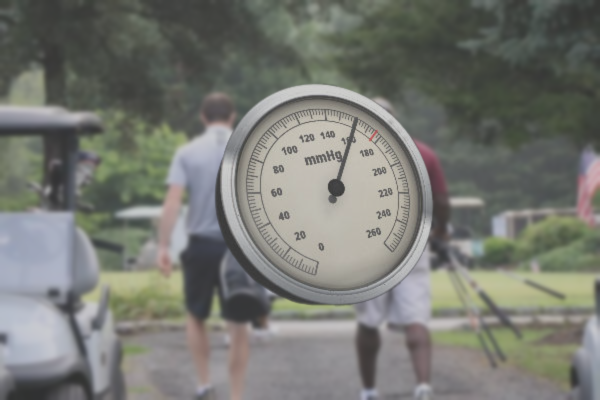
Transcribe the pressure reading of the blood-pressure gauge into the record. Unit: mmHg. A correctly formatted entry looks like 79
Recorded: 160
